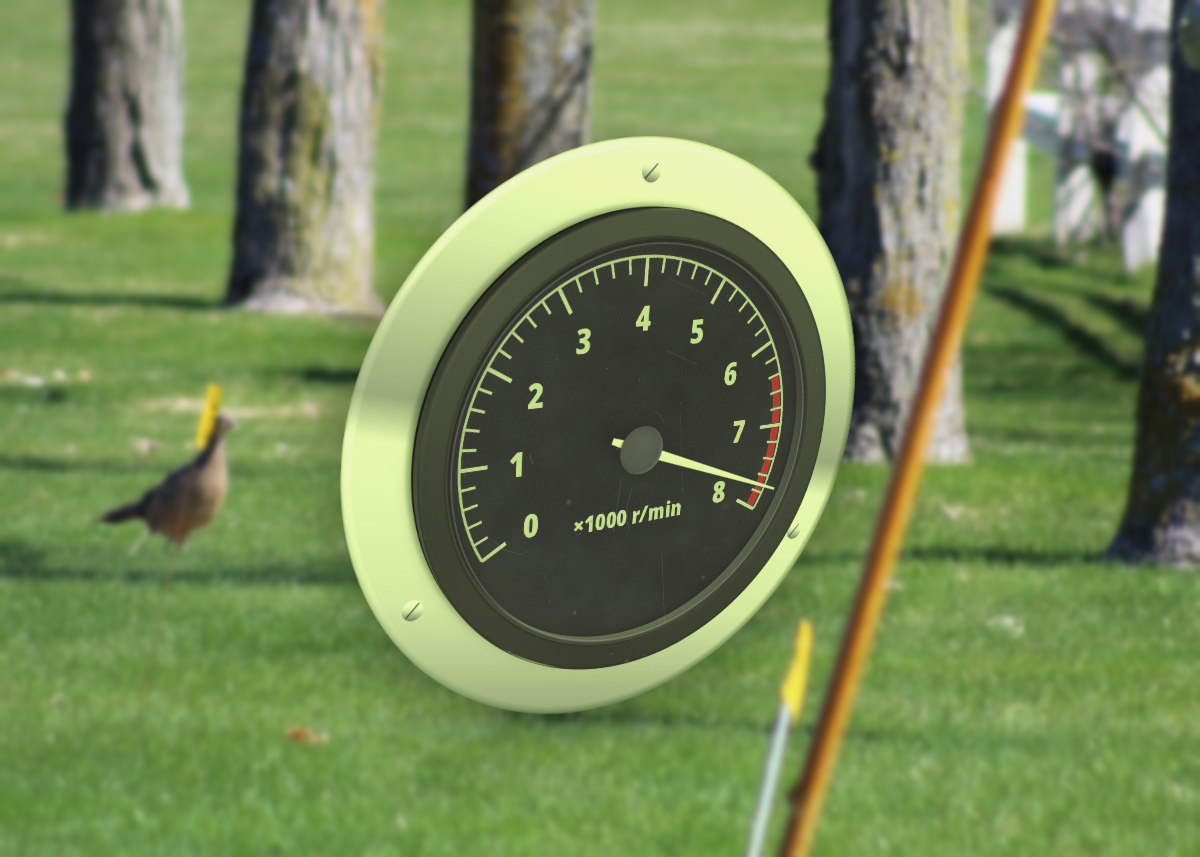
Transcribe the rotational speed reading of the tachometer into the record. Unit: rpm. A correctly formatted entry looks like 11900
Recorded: 7700
